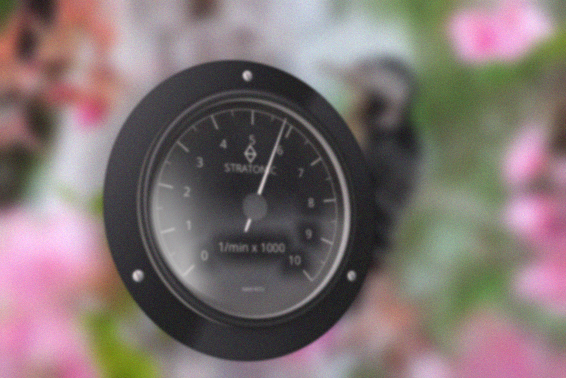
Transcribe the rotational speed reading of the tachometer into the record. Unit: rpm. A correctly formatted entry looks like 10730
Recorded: 5750
